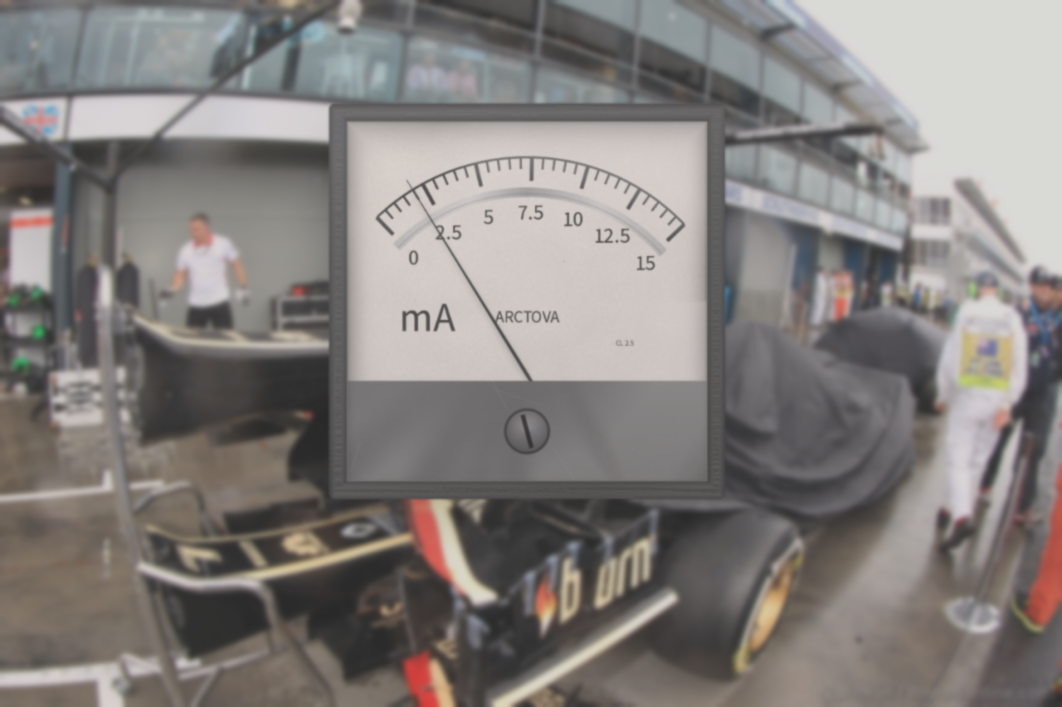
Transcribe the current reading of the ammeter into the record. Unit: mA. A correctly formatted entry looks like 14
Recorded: 2
